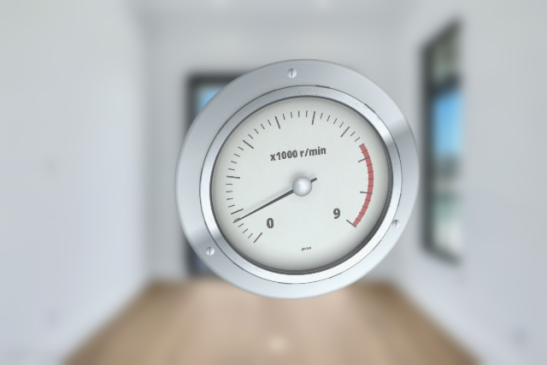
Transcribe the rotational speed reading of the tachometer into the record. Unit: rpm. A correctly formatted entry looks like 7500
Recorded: 800
